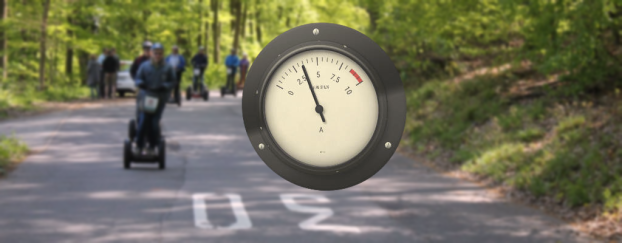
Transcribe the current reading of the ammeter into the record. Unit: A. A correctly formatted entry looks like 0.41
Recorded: 3.5
